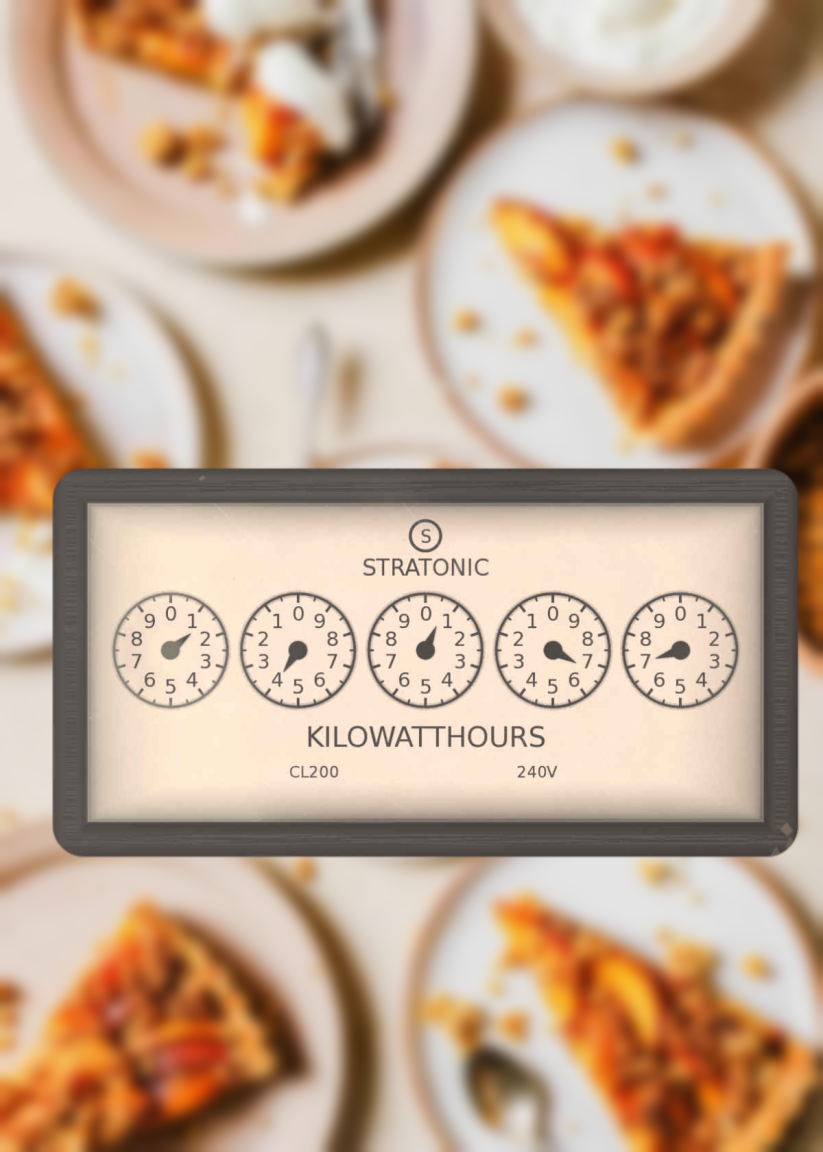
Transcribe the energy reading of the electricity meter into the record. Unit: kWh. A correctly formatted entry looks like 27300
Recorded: 14067
